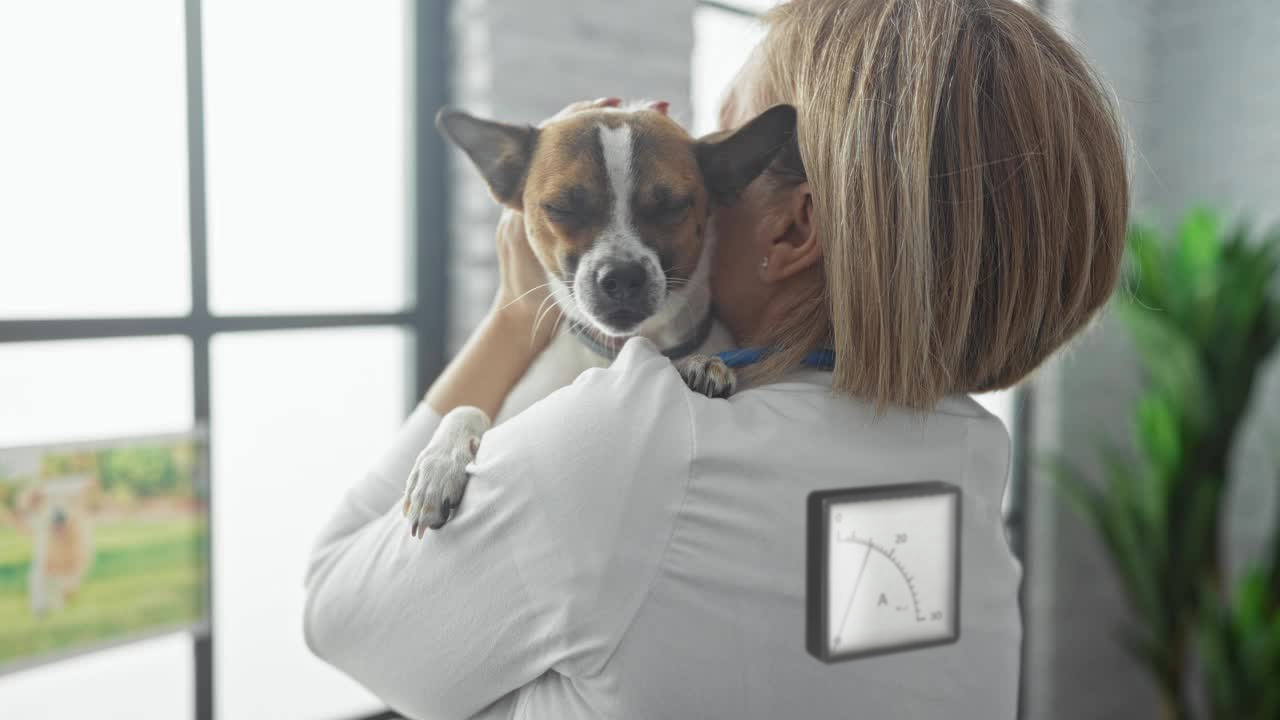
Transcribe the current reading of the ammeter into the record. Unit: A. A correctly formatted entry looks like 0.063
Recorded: 15
